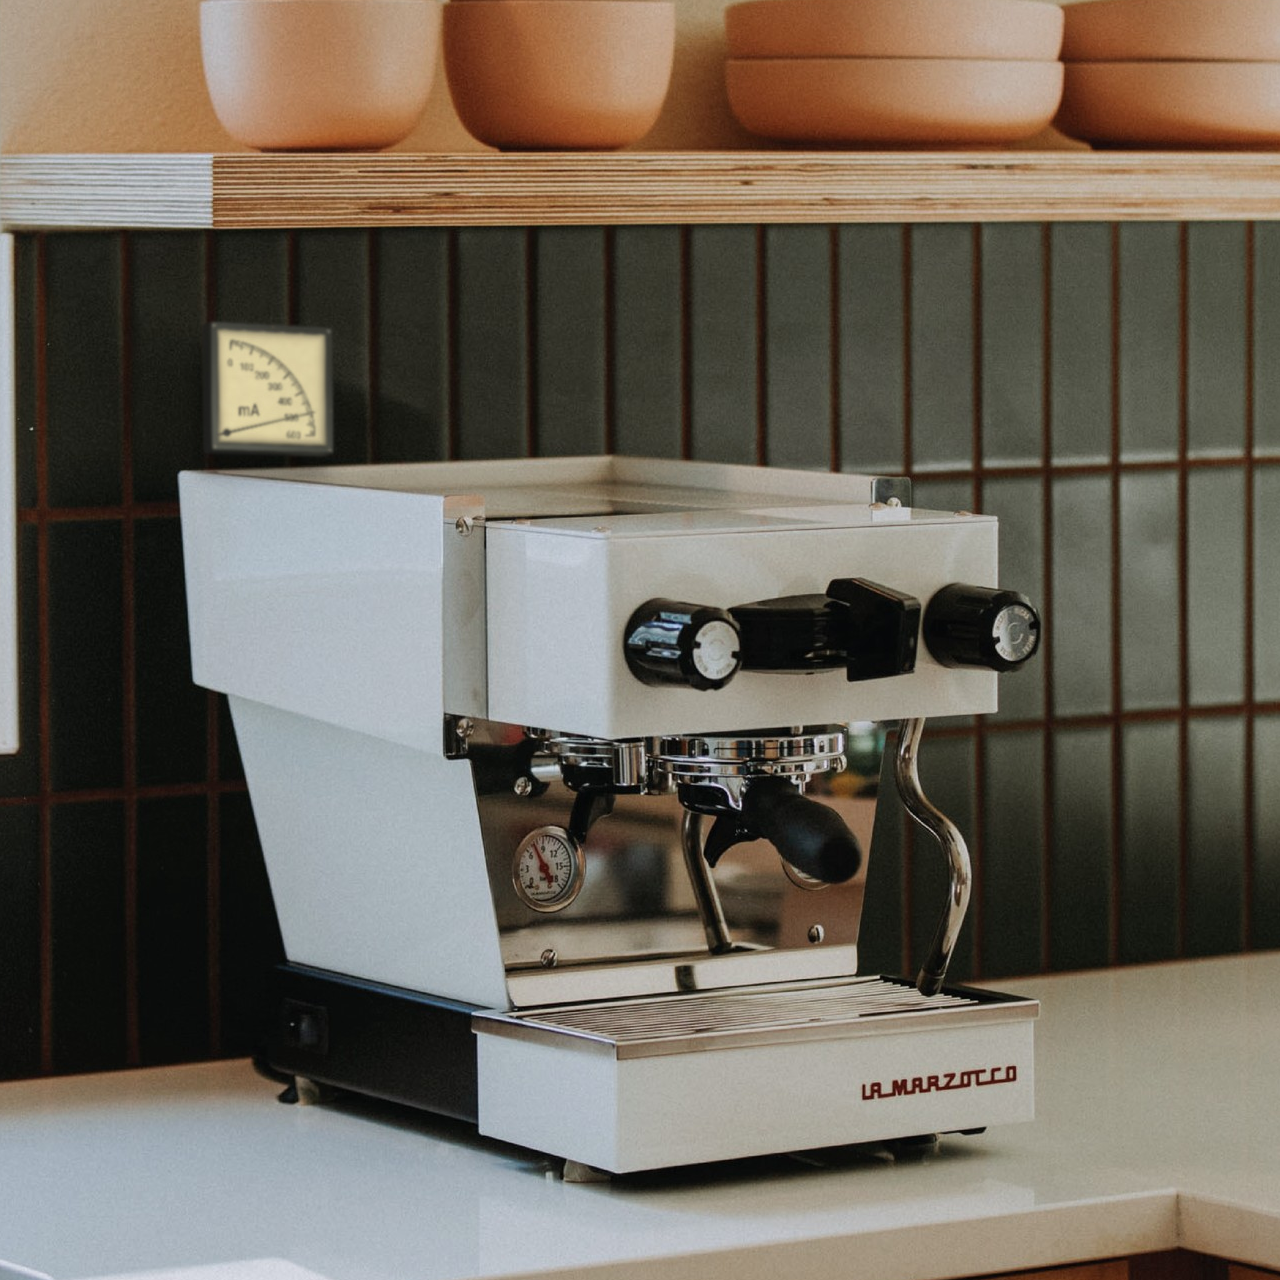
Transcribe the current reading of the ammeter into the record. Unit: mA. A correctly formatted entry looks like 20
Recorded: 500
